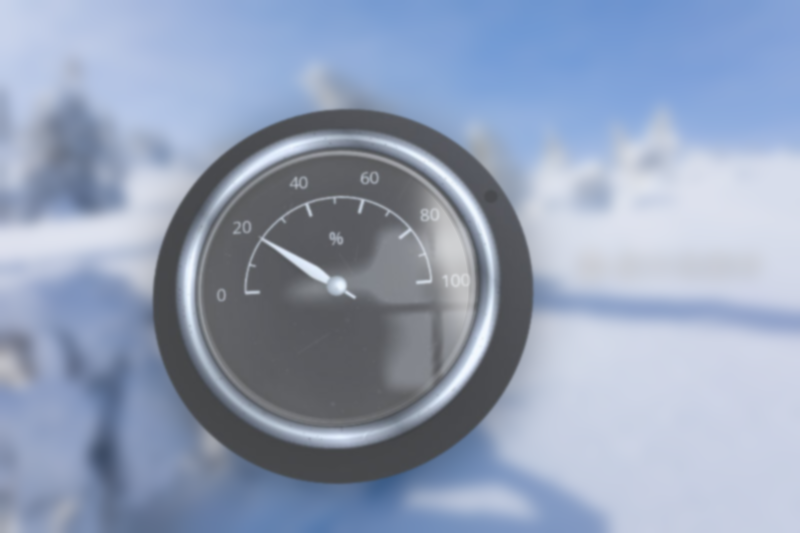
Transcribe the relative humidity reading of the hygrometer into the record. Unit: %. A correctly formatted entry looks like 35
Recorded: 20
